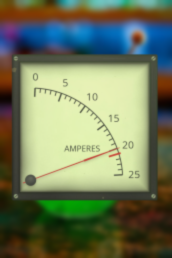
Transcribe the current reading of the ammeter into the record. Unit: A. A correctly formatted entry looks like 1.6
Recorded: 20
